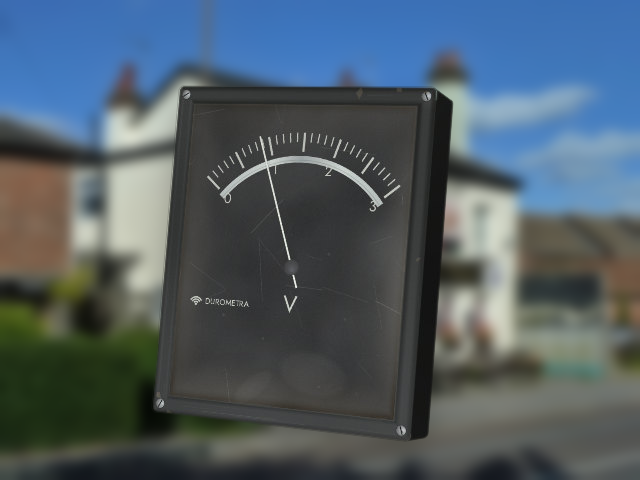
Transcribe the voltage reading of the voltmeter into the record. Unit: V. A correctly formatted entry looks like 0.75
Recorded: 0.9
